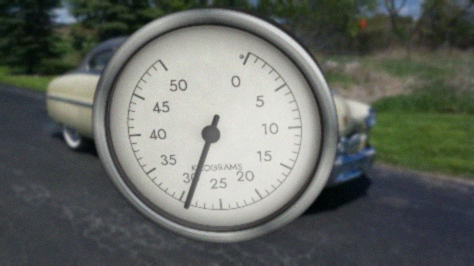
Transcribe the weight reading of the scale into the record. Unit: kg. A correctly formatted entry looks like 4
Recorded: 29
